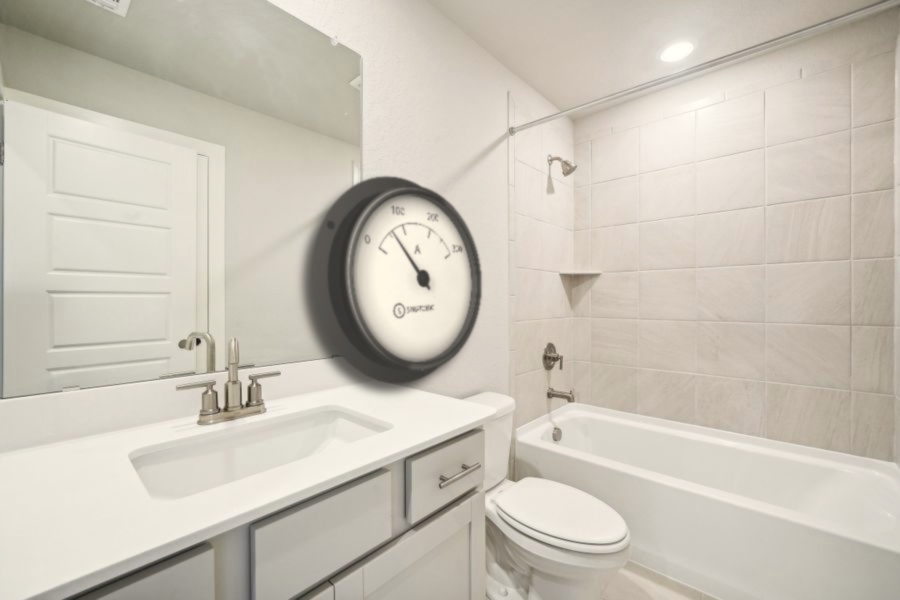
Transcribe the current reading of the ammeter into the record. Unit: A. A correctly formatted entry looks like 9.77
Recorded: 50
